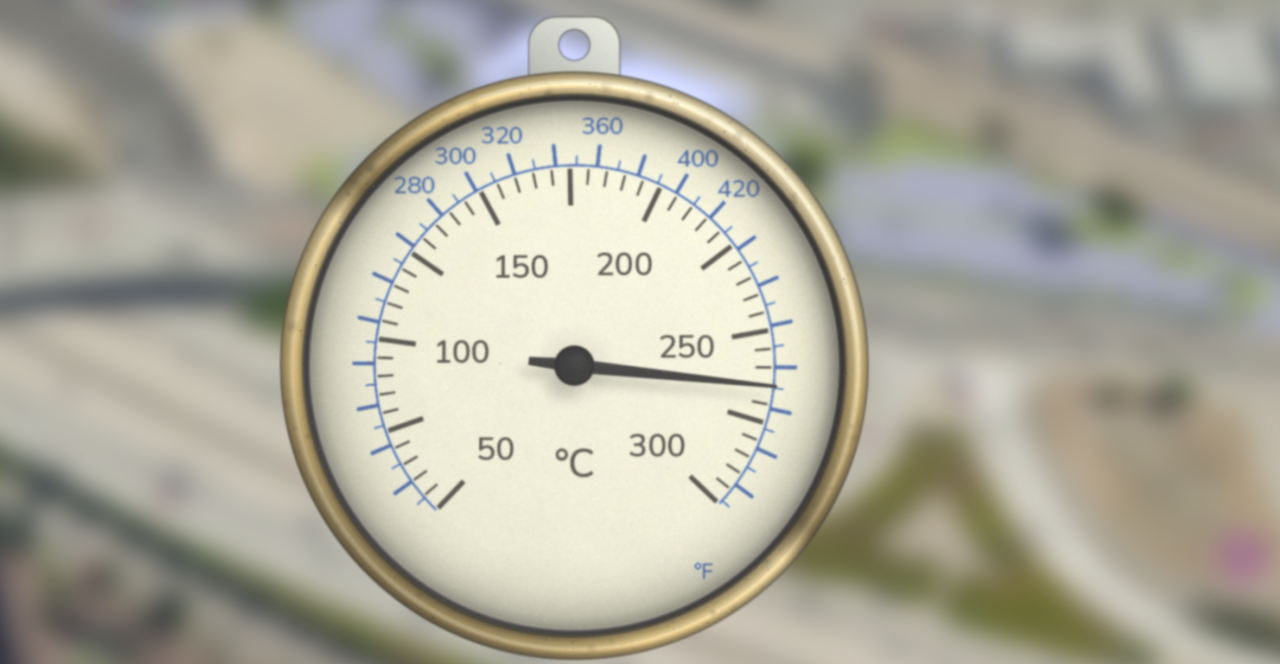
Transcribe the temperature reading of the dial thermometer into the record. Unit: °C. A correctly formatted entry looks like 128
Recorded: 265
